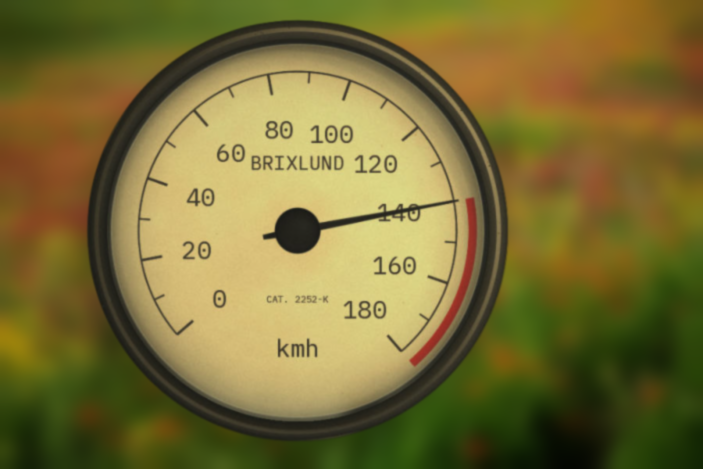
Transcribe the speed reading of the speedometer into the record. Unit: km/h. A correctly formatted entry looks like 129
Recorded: 140
